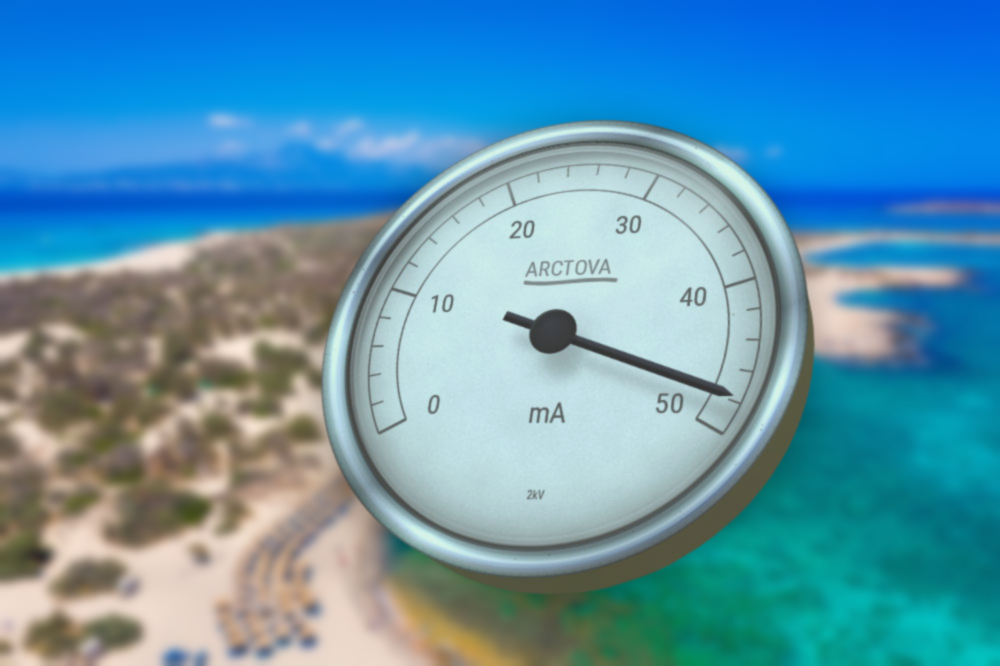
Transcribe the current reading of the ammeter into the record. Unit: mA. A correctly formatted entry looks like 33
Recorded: 48
